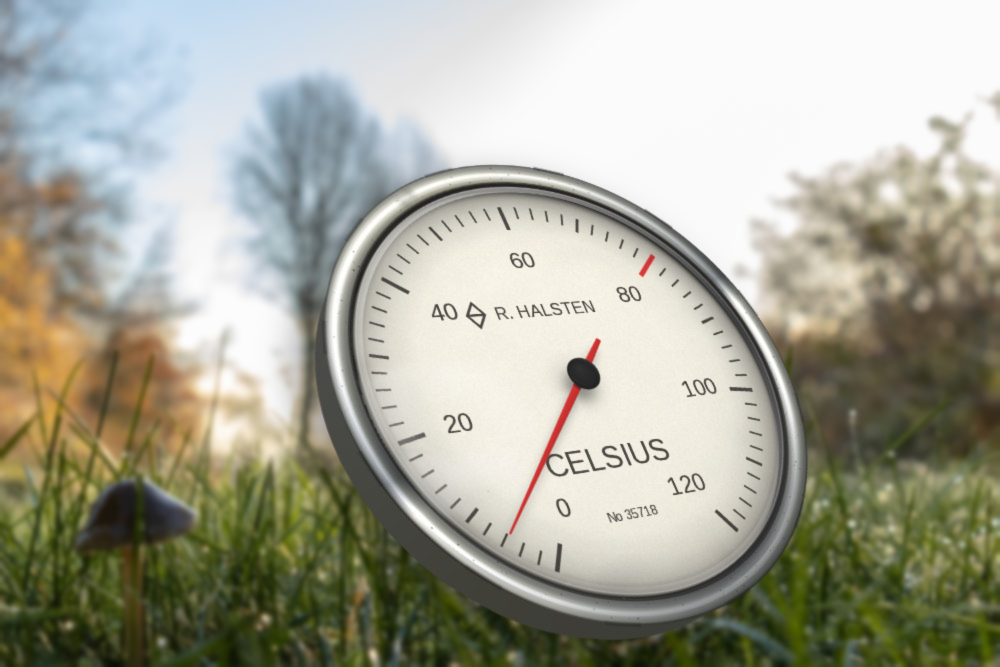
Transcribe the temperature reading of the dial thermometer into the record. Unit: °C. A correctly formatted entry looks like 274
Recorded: 6
